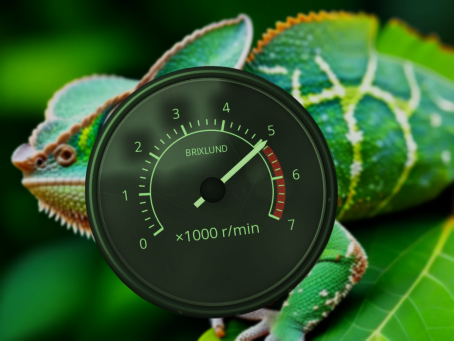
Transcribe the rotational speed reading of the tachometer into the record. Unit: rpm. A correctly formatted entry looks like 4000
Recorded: 5100
